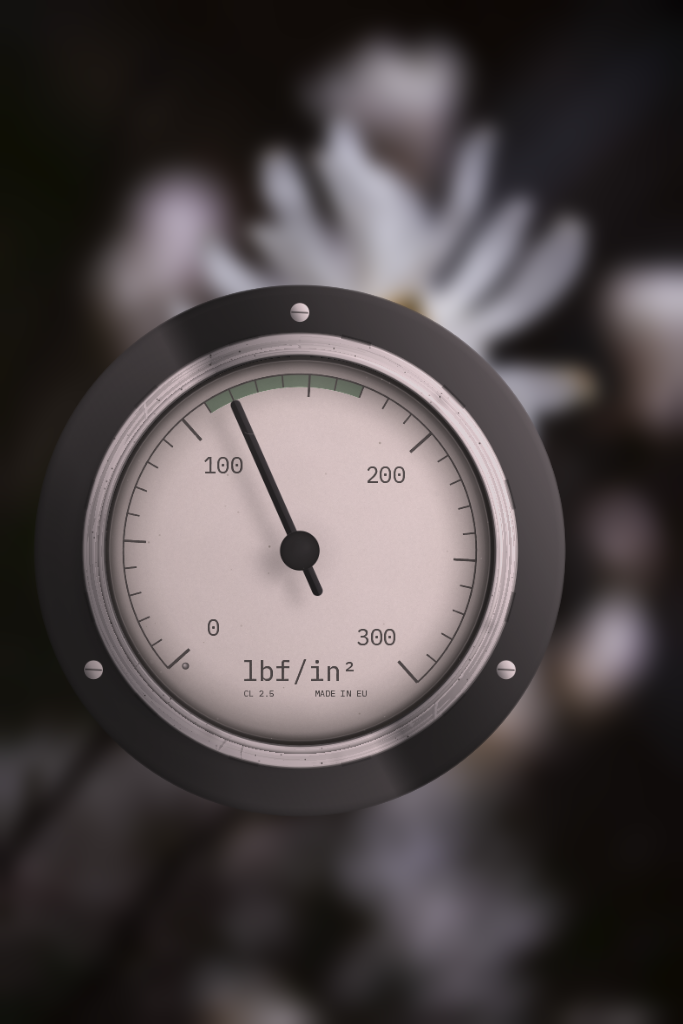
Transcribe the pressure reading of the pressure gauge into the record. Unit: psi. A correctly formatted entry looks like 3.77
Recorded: 120
